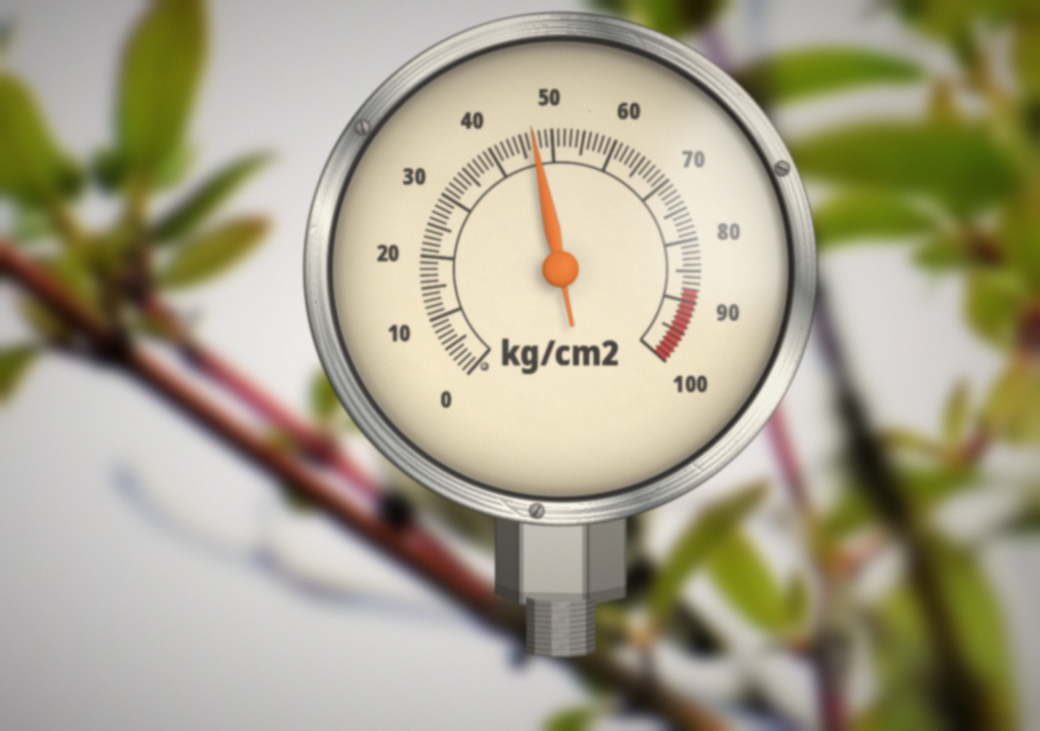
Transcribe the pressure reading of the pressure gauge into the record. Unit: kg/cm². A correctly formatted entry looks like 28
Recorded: 47
